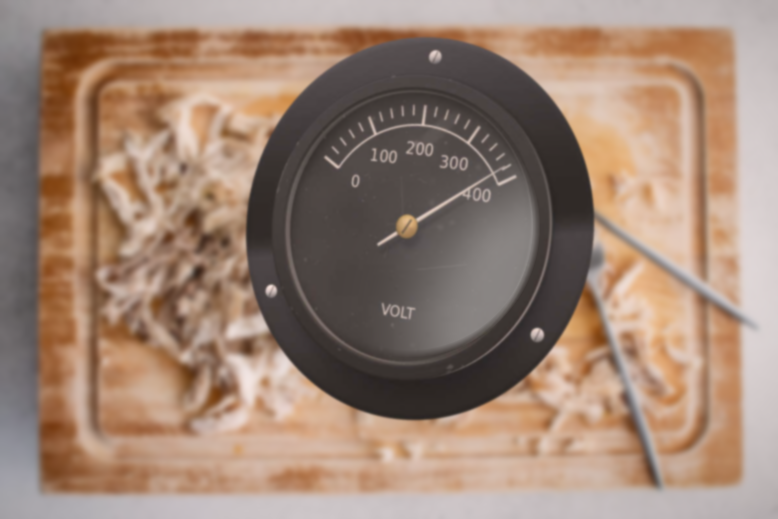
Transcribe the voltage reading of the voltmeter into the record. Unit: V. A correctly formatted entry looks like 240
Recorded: 380
